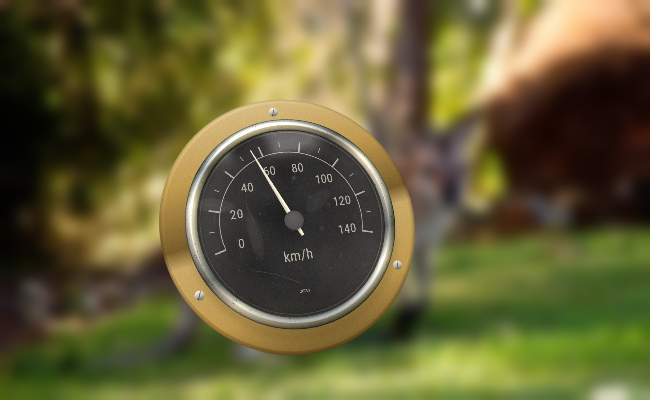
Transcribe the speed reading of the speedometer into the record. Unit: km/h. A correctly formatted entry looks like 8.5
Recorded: 55
